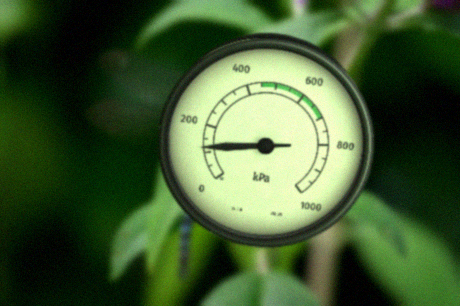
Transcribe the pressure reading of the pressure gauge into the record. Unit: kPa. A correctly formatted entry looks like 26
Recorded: 125
